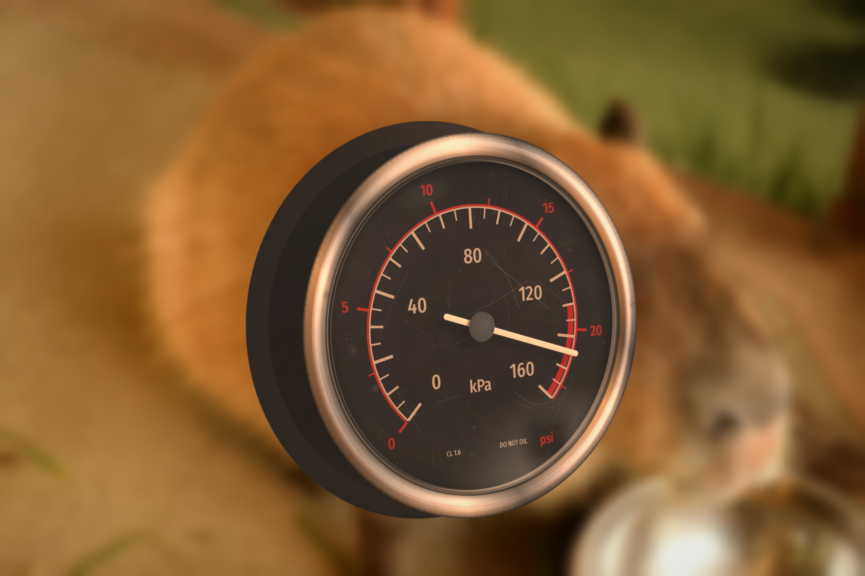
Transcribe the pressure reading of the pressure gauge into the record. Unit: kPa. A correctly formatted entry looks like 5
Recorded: 145
